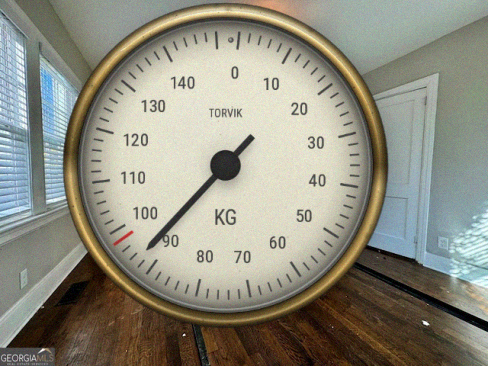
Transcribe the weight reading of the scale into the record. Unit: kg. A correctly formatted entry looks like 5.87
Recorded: 93
